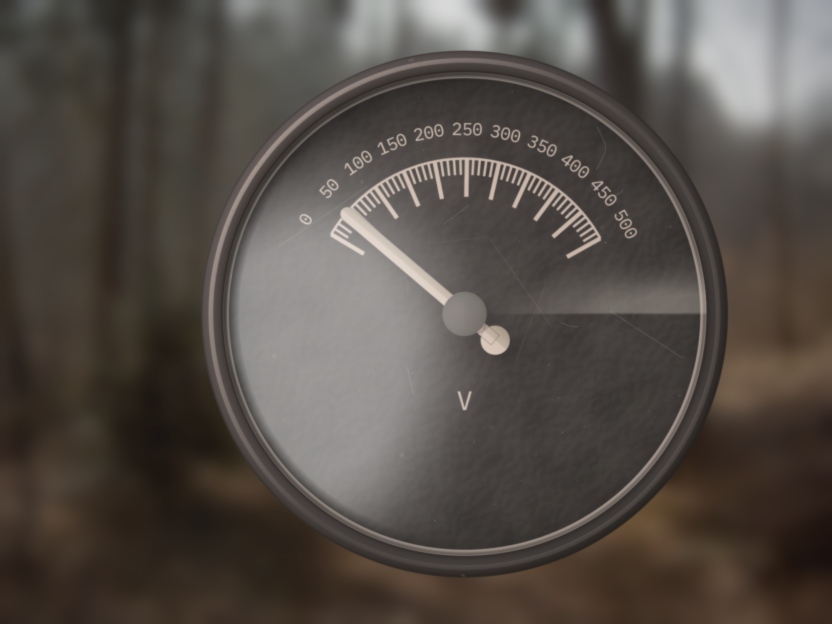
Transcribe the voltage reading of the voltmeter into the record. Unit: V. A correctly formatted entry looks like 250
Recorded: 40
